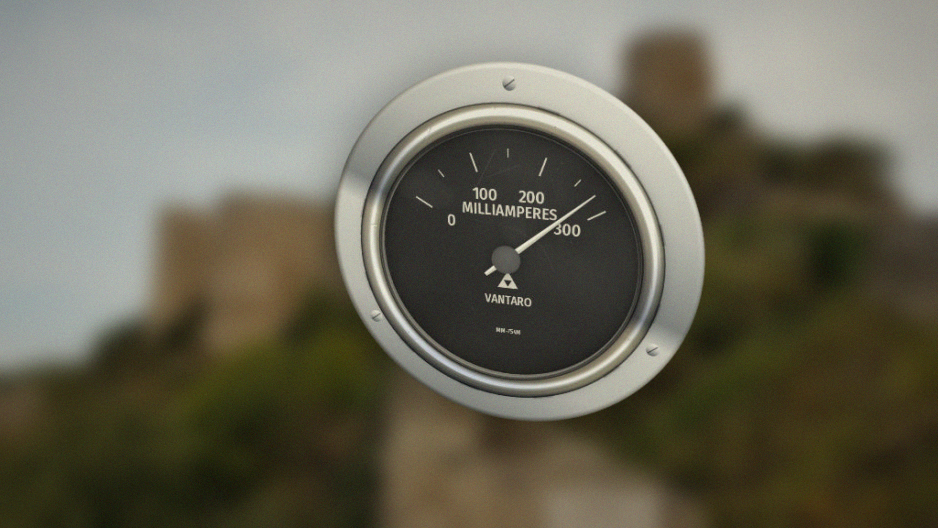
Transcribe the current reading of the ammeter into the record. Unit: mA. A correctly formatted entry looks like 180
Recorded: 275
